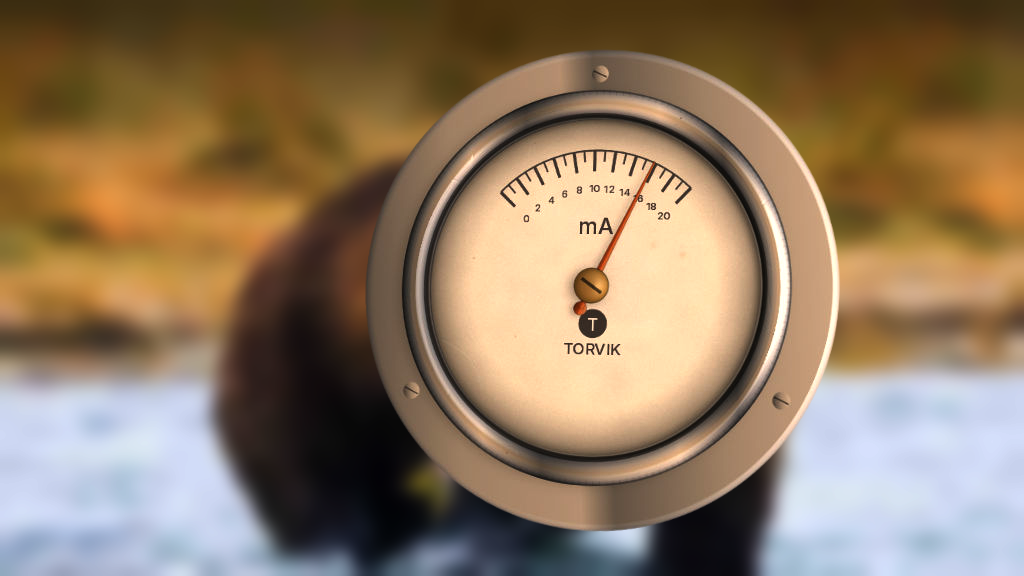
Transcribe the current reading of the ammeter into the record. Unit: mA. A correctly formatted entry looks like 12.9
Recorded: 16
